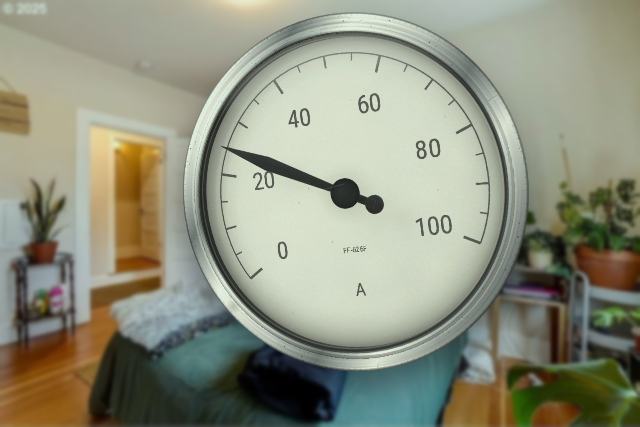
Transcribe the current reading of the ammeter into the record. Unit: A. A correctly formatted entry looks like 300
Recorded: 25
